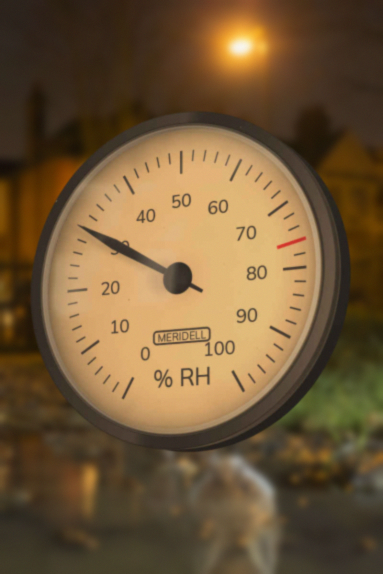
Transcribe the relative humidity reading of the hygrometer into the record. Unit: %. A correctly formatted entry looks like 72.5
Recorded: 30
